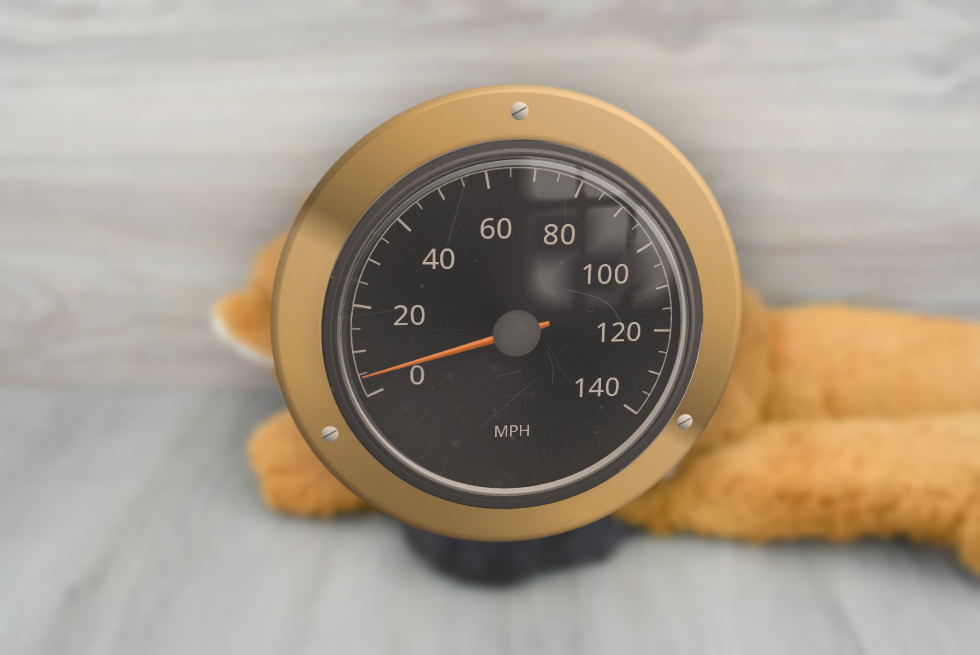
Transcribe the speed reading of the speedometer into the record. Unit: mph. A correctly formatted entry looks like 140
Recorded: 5
